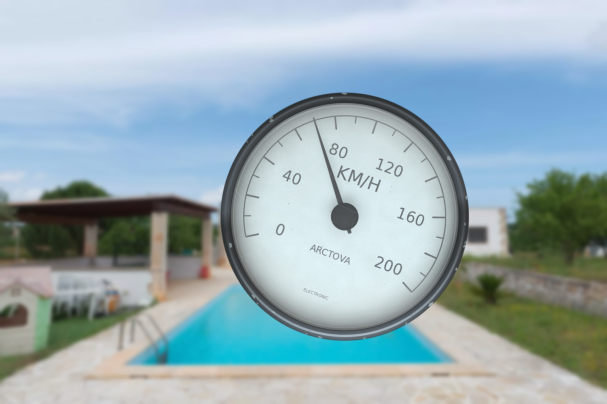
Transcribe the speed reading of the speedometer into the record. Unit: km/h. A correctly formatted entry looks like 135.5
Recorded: 70
